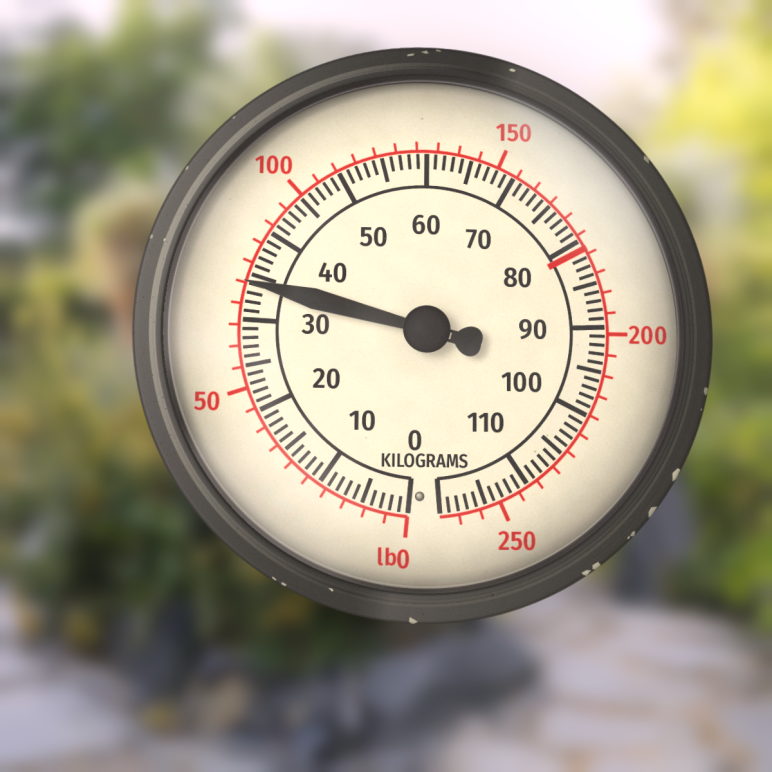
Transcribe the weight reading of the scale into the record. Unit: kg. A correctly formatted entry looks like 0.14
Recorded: 34
